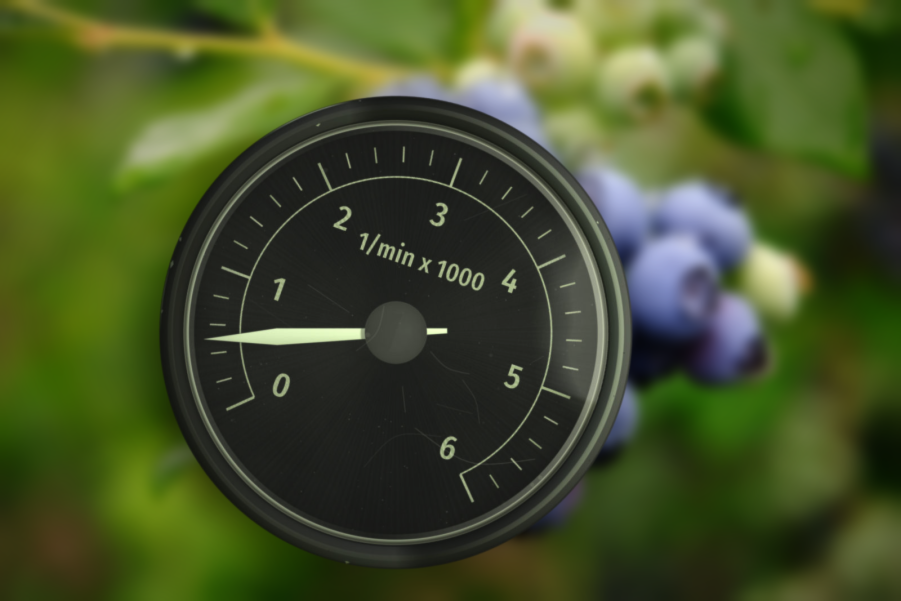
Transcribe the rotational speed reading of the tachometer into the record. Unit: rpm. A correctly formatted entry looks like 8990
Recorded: 500
